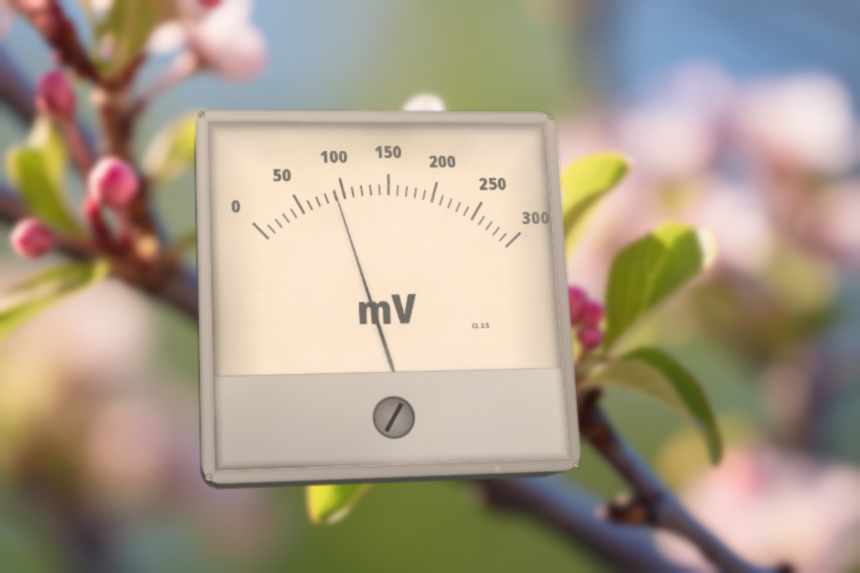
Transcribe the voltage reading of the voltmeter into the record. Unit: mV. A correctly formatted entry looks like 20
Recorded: 90
